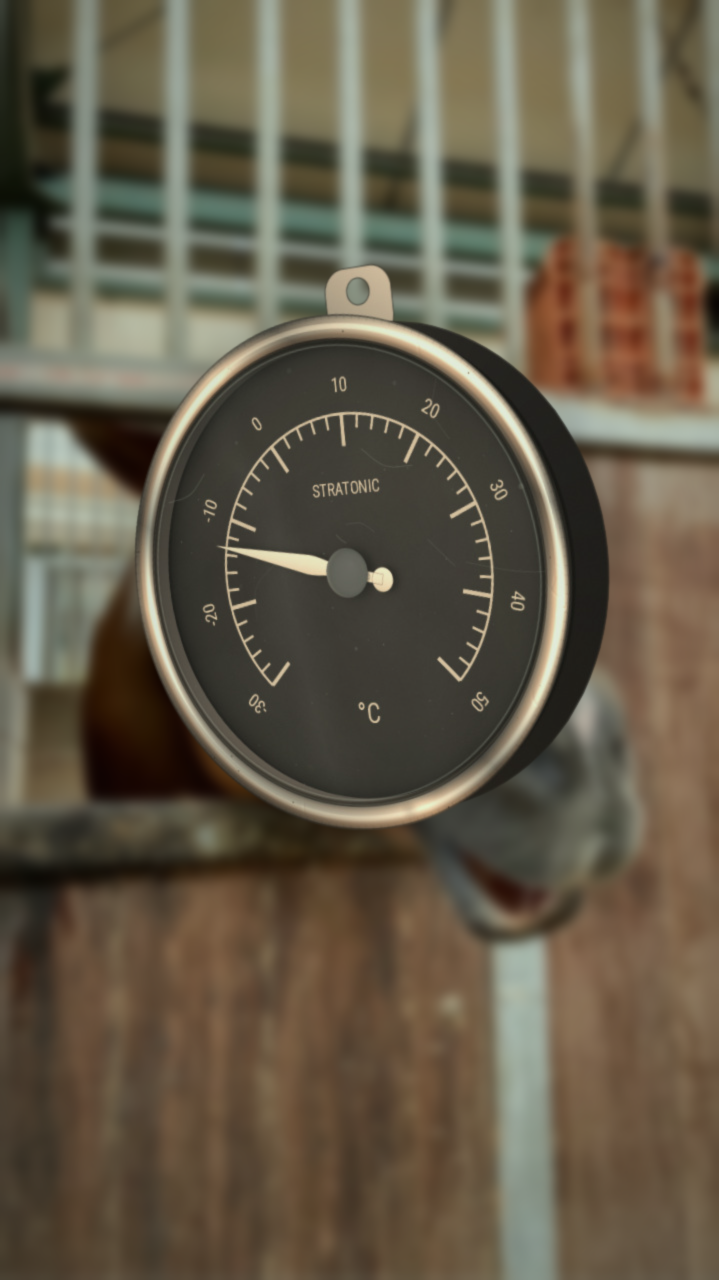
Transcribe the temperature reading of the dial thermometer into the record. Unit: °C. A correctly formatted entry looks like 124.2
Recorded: -13
